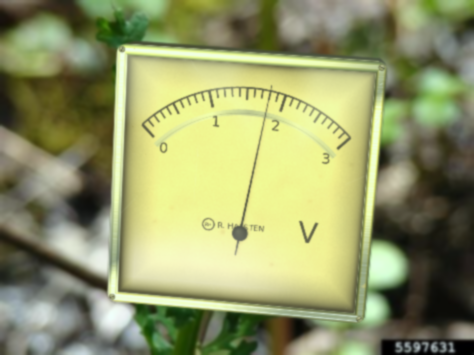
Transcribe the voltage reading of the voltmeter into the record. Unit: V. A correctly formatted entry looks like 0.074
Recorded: 1.8
